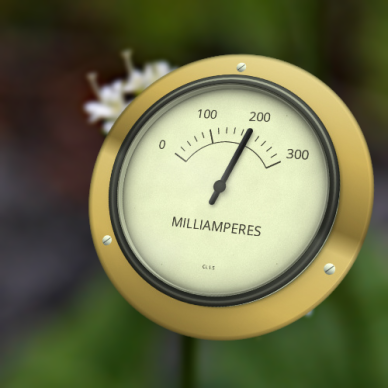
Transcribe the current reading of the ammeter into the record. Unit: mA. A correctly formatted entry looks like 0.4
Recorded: 200
